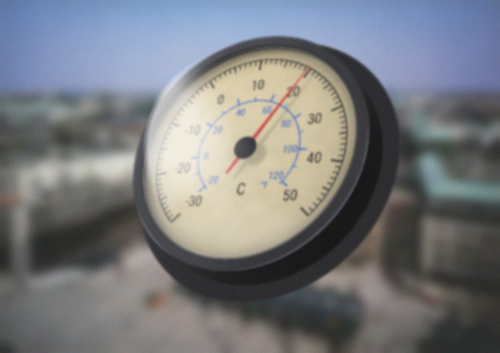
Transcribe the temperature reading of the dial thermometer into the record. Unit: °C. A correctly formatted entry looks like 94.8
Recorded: 20
